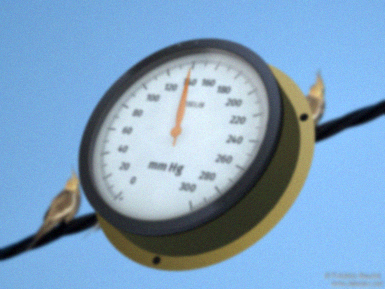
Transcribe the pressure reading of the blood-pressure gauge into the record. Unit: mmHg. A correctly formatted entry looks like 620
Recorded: 140
